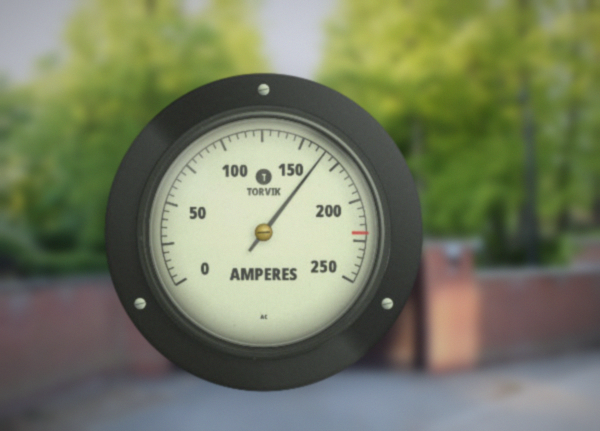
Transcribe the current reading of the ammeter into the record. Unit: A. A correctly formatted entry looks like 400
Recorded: 165
